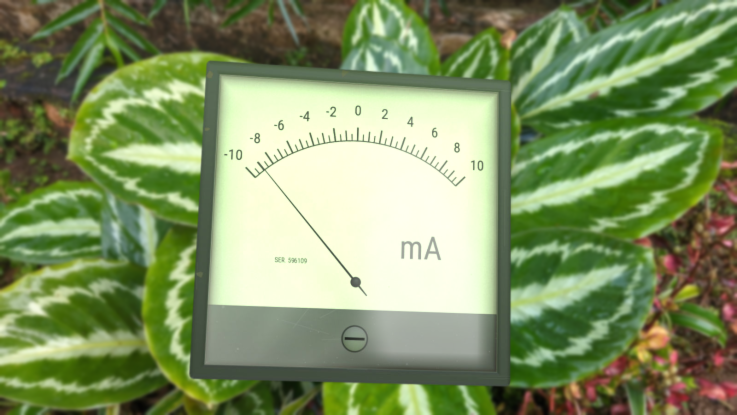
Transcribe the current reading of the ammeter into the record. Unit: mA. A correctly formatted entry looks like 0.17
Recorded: -9
